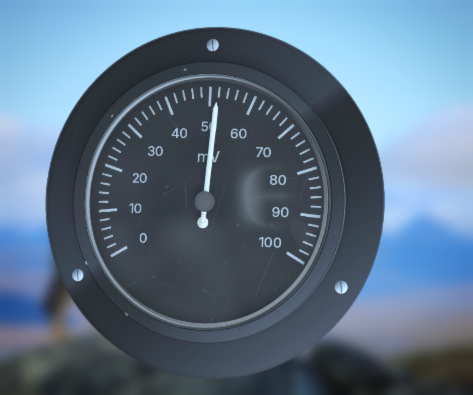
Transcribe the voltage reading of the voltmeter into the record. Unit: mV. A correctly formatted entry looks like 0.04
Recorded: 52
